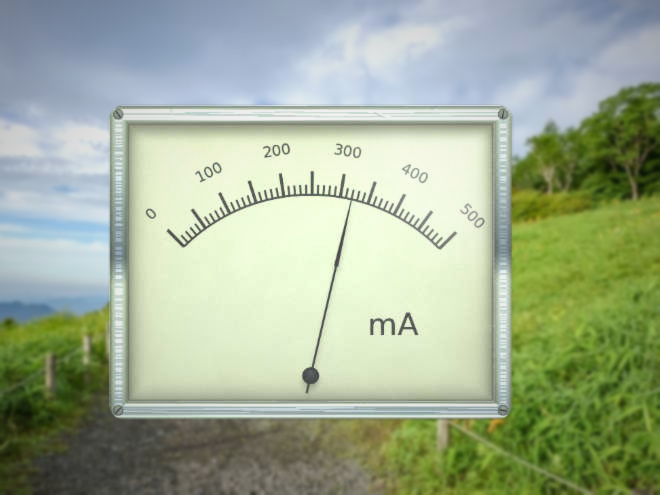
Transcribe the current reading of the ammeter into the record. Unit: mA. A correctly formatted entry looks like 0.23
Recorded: 320
